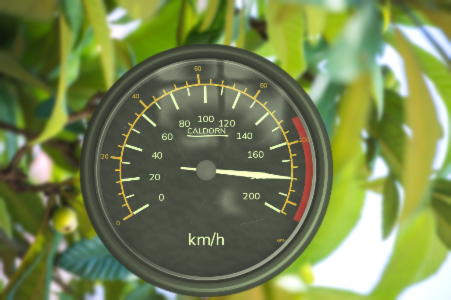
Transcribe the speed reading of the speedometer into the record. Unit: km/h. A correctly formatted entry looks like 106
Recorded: 180
